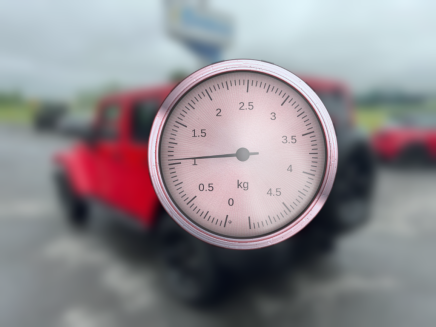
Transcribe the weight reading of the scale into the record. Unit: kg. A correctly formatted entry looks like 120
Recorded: 1.05
